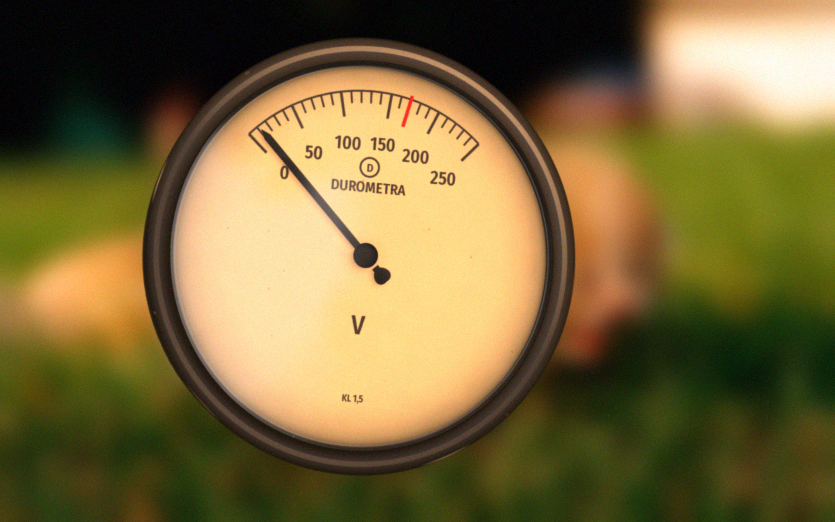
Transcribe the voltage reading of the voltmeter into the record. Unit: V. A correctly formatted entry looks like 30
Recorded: 10
